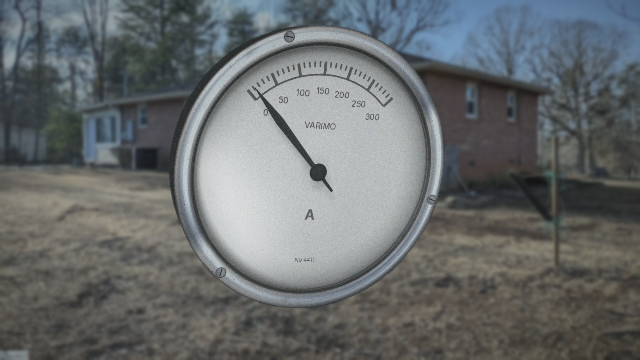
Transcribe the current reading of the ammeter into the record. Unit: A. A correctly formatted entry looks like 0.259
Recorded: 10
